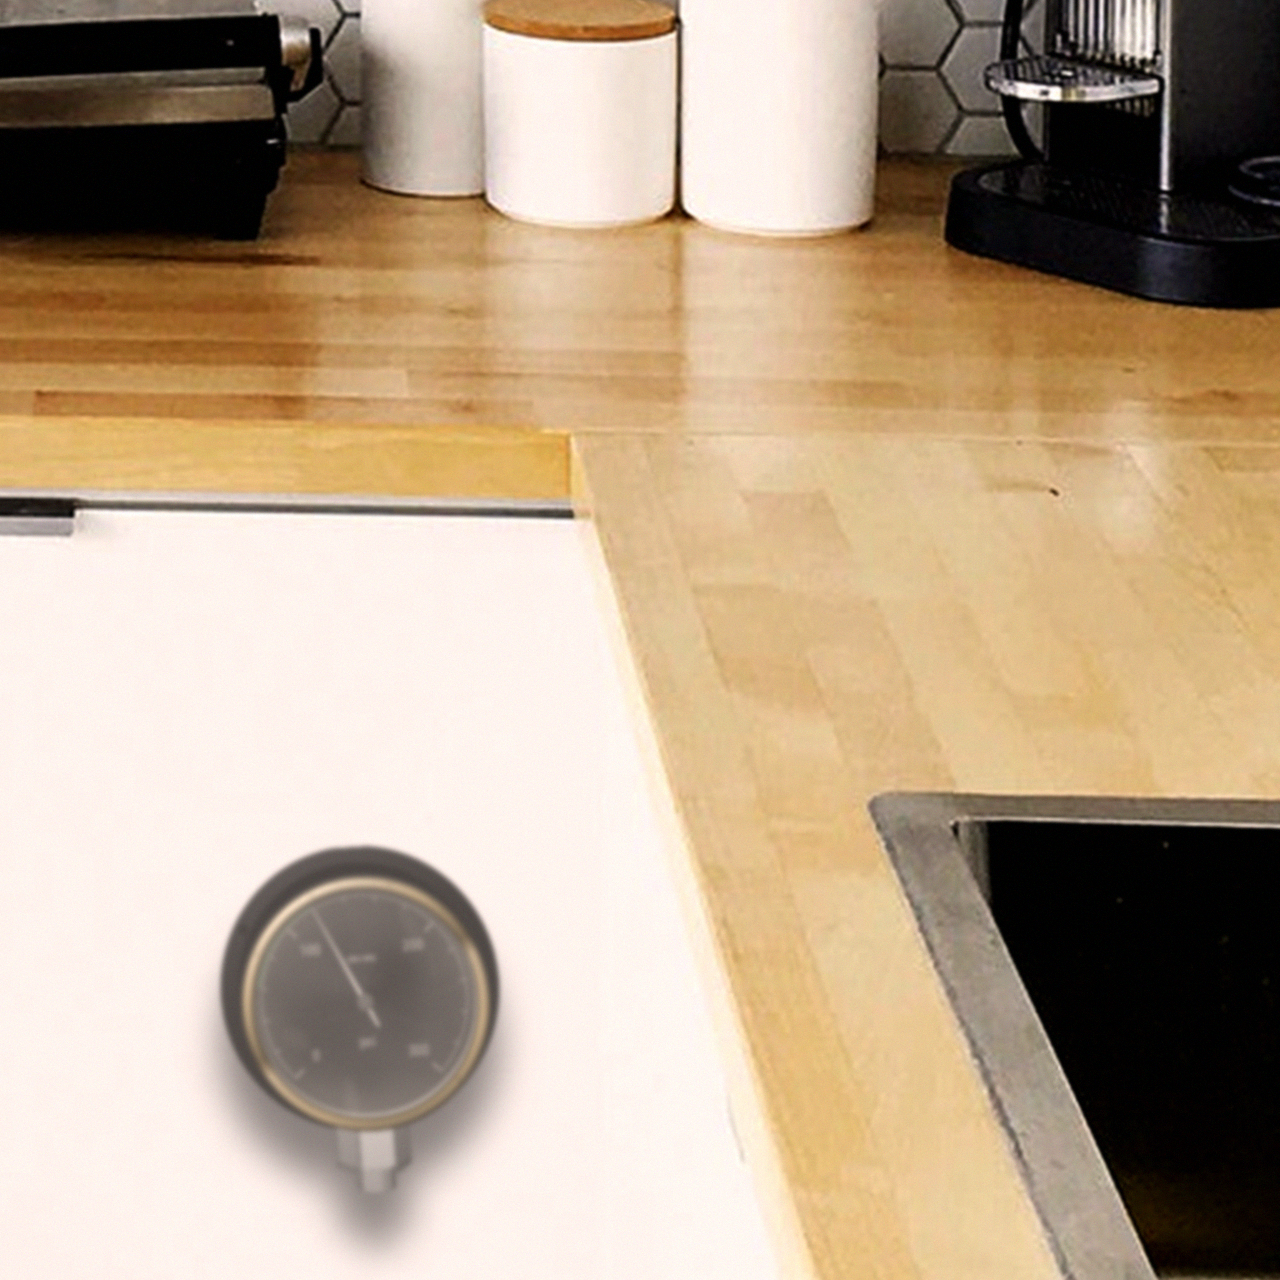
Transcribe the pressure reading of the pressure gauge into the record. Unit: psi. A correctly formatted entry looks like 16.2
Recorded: 120
